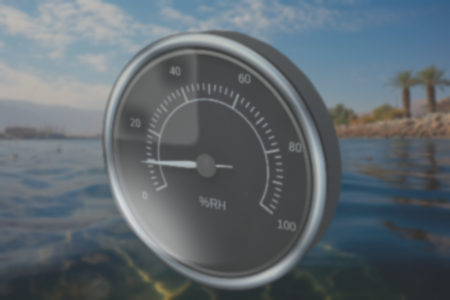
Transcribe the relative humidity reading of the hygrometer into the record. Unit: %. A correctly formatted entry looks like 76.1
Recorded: 10
